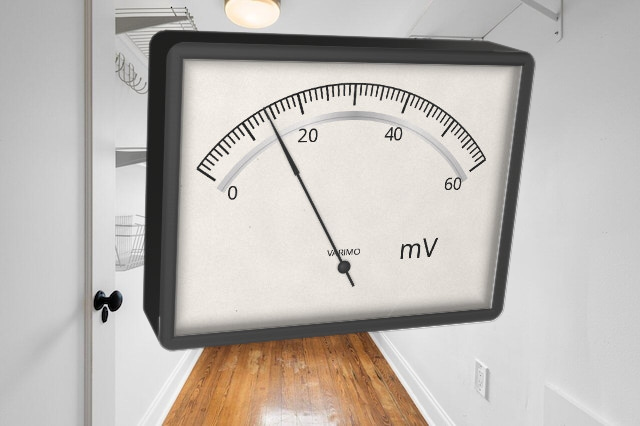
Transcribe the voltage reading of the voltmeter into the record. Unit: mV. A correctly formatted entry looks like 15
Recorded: 14
